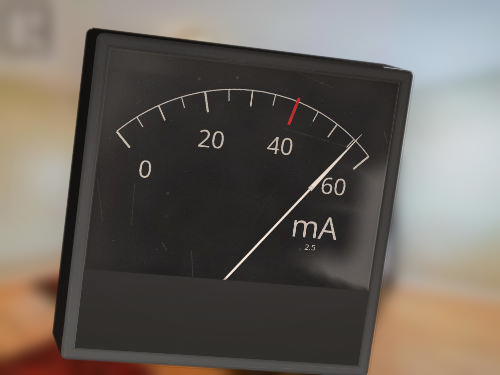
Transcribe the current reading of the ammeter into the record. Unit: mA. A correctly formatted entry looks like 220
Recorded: 55
